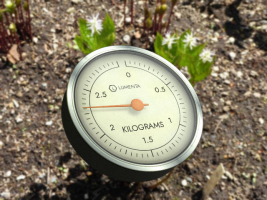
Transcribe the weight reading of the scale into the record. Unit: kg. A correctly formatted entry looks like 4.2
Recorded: 2.3
